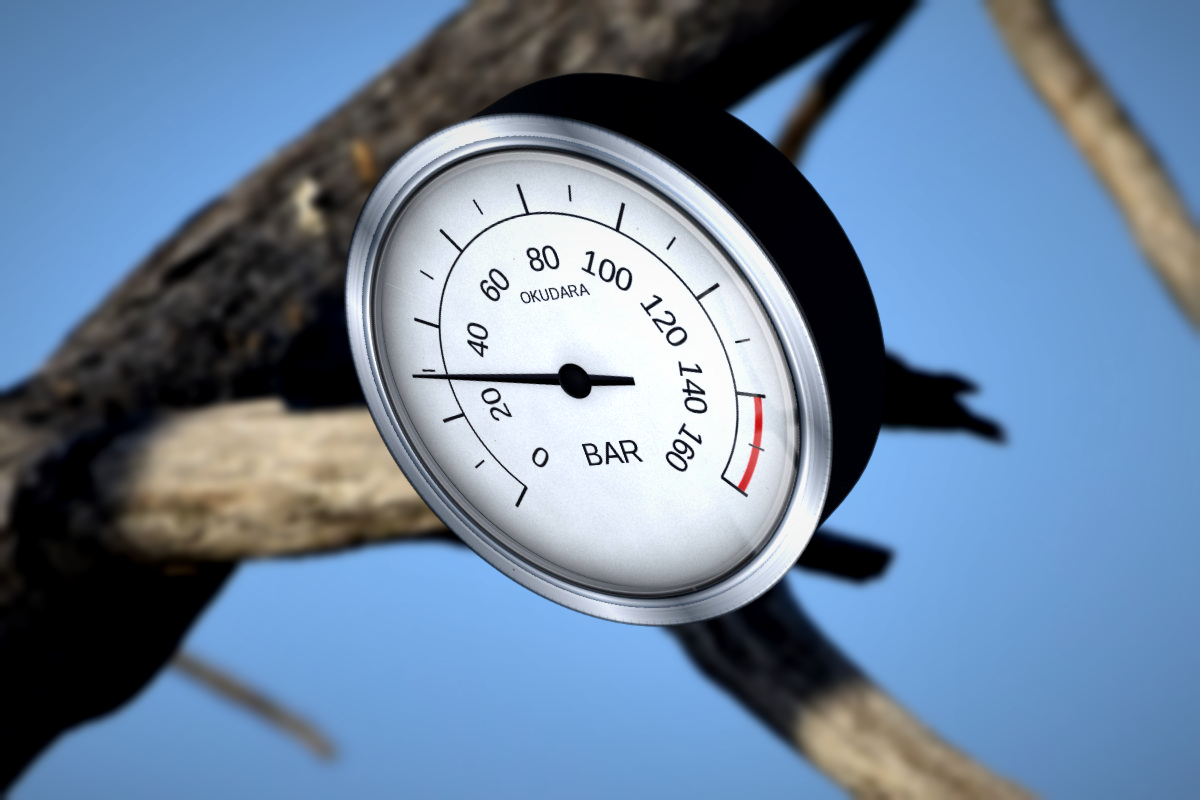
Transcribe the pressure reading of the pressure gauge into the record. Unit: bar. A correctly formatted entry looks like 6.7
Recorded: 30
